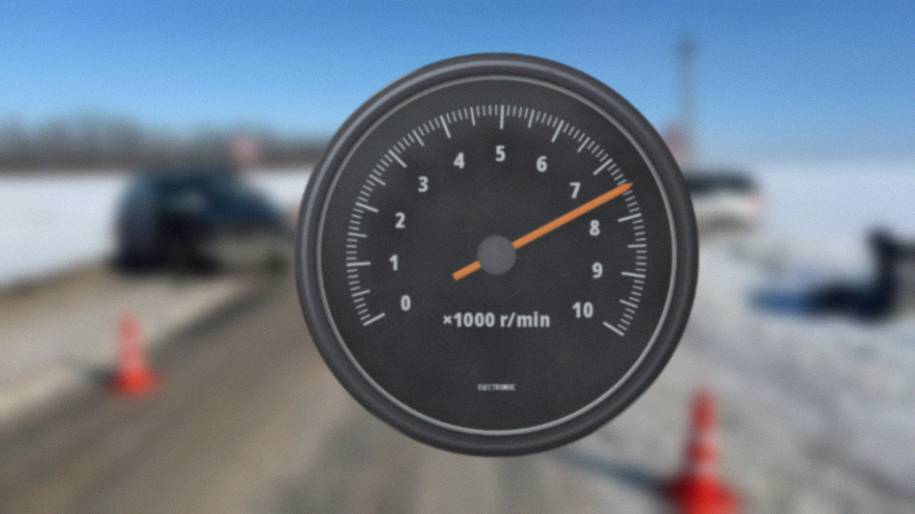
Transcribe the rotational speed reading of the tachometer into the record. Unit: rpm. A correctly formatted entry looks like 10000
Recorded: 7500
